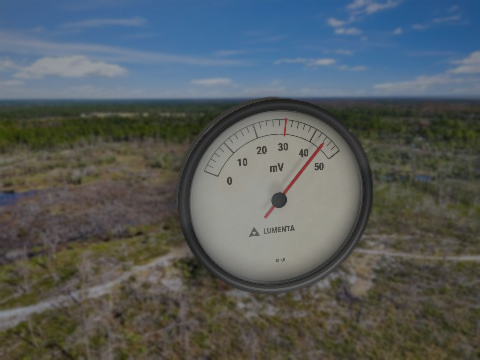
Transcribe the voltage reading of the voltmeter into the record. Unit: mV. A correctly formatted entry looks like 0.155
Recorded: 44
